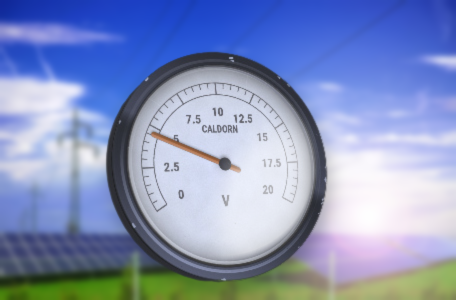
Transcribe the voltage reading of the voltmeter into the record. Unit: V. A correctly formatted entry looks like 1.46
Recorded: 4.5
